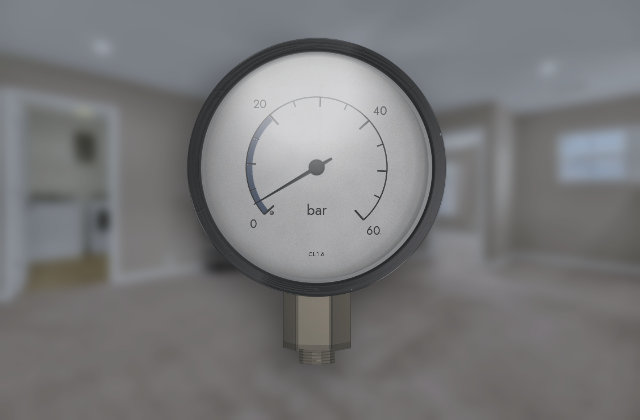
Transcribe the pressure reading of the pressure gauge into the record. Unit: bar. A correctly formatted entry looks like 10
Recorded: 2.5
